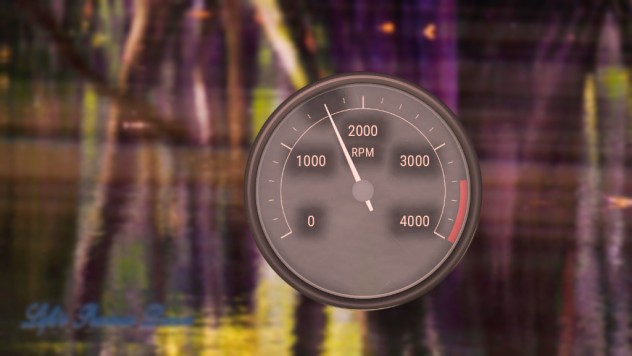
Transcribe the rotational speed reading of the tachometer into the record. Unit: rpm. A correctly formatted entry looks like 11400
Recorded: 1600
